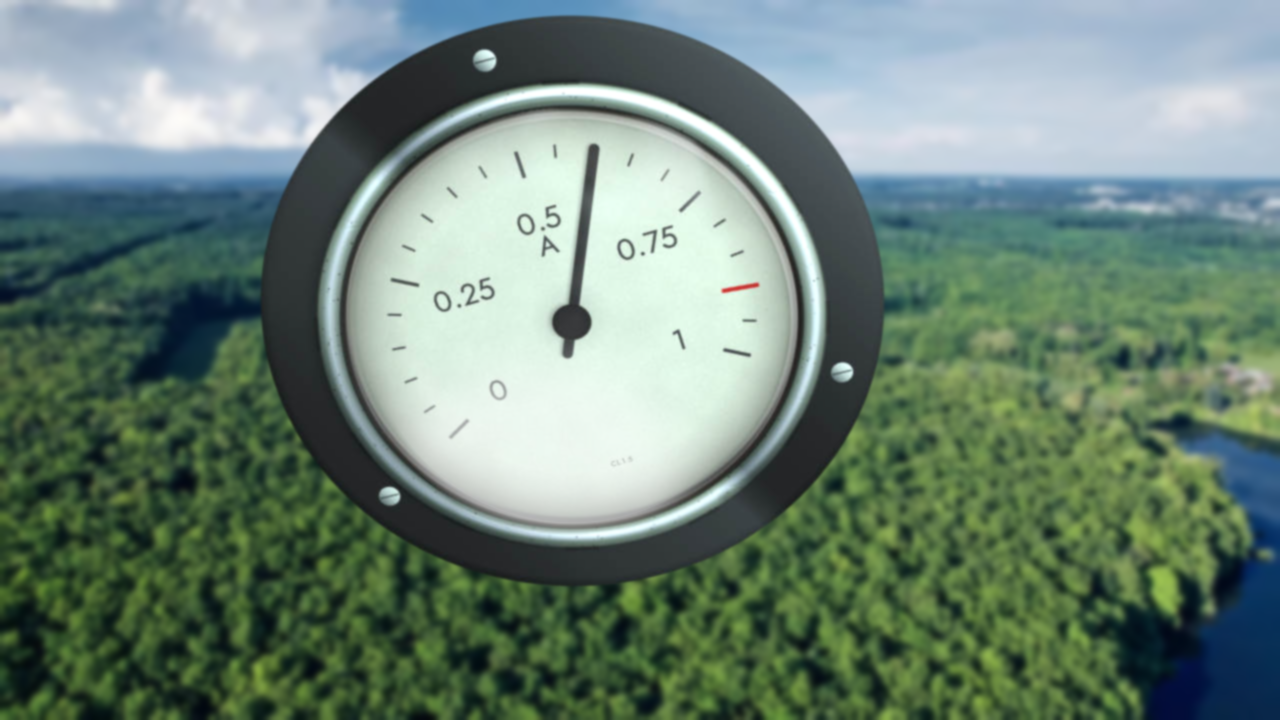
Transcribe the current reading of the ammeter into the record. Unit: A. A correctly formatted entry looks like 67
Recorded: 0.6
